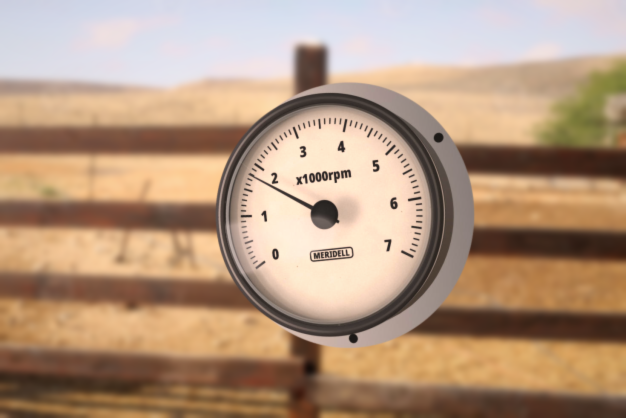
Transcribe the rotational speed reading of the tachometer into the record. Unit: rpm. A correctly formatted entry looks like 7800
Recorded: 1800
